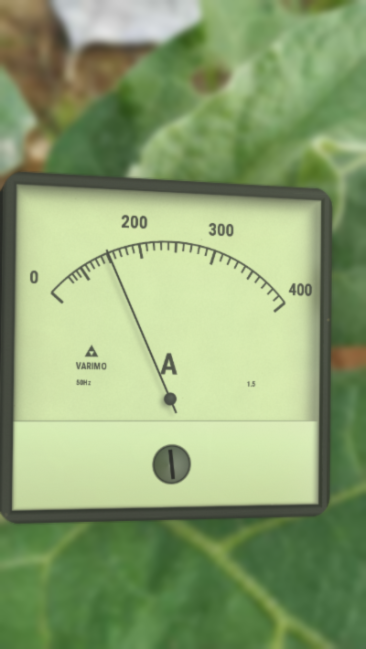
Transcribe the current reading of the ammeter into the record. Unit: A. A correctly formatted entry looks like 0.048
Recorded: 150
